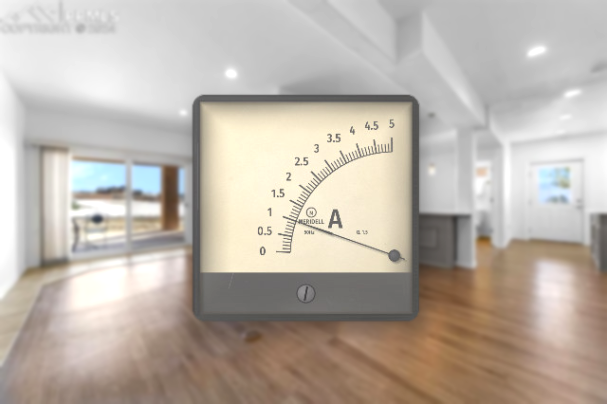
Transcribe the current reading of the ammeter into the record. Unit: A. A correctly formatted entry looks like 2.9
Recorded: 1
